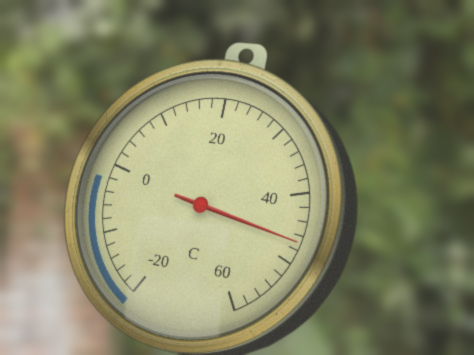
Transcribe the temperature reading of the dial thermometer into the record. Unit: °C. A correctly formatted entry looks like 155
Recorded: 47
